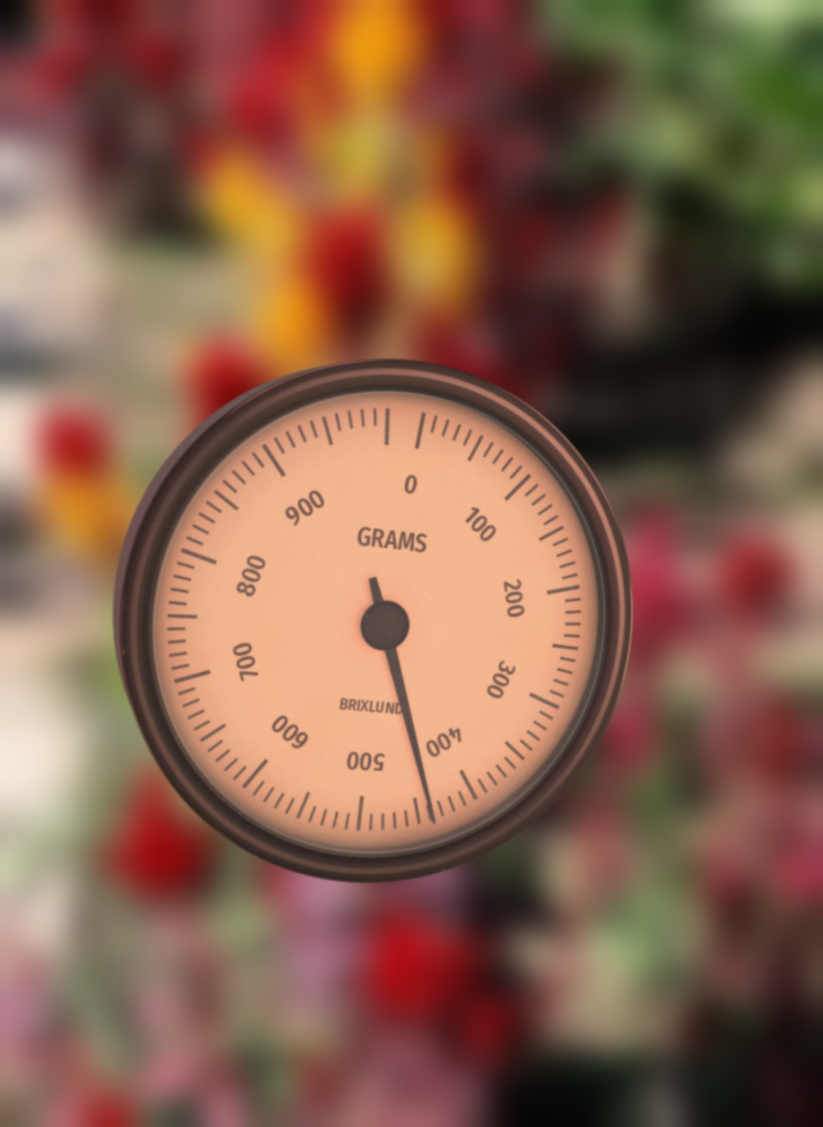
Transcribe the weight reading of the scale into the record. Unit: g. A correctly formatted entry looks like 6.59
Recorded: 440
